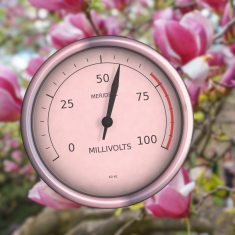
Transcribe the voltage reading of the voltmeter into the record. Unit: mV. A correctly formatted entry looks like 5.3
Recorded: 57.5
